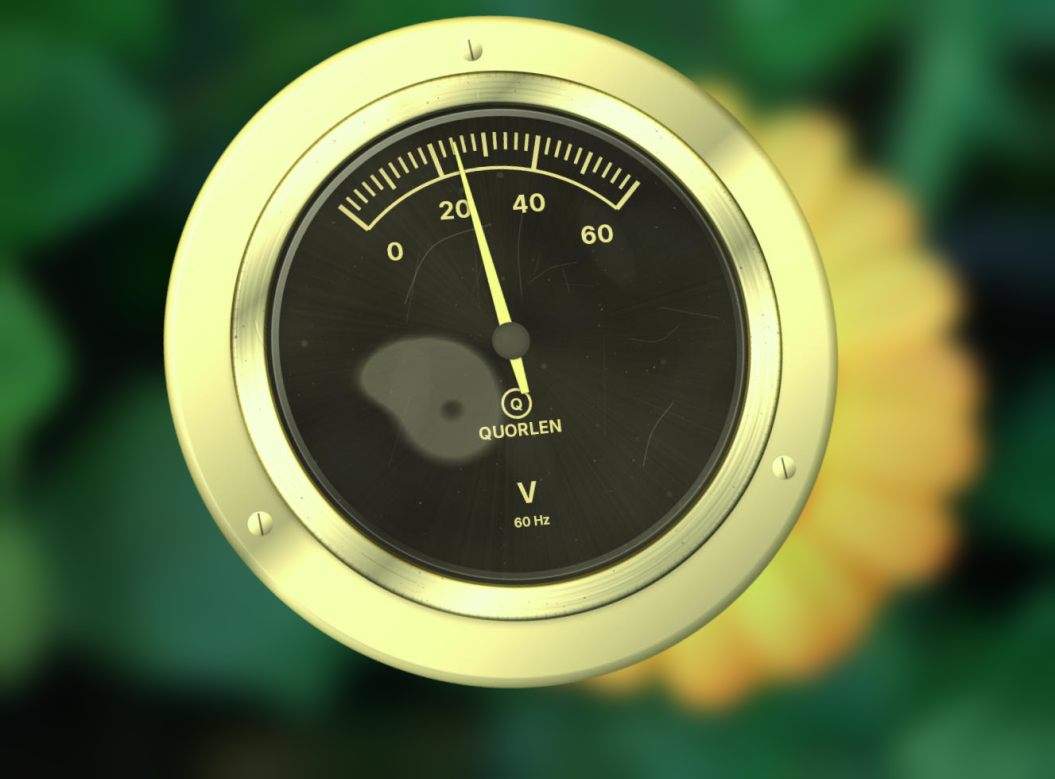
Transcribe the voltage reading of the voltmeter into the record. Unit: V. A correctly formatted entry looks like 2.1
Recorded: 24
